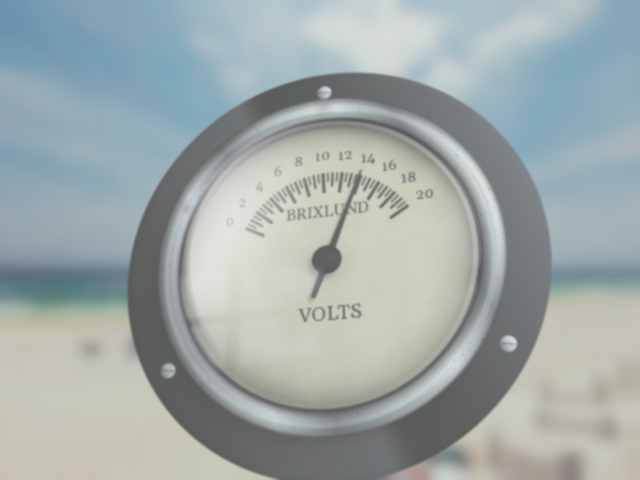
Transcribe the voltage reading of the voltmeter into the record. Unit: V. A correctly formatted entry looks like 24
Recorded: 14
